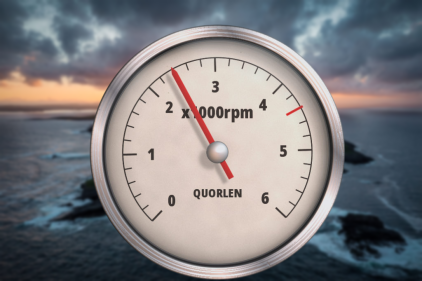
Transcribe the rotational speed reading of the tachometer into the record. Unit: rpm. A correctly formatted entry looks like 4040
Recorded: 2400
